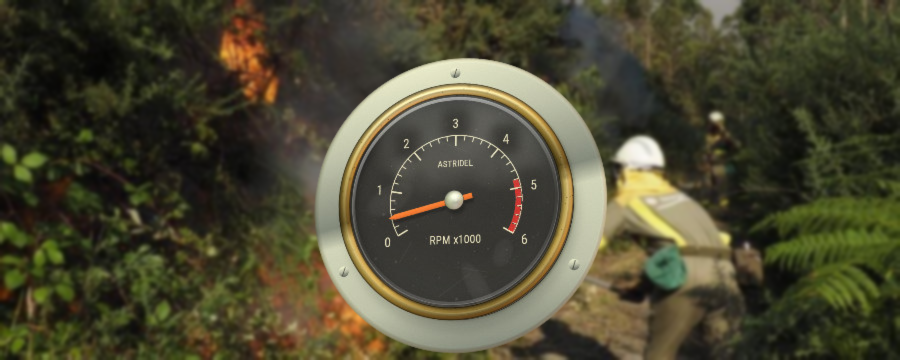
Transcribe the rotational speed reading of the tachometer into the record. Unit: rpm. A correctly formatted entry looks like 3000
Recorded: 400
